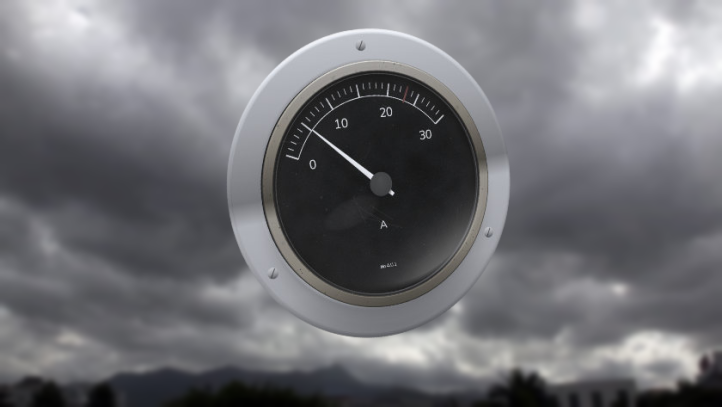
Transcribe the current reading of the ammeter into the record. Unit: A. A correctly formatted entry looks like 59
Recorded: 5
